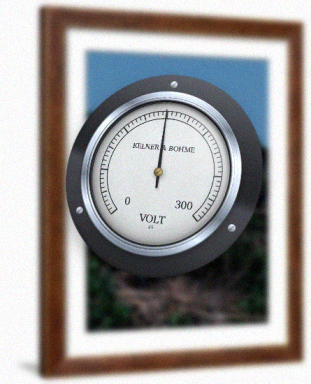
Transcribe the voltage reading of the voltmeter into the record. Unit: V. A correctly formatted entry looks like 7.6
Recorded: 150
